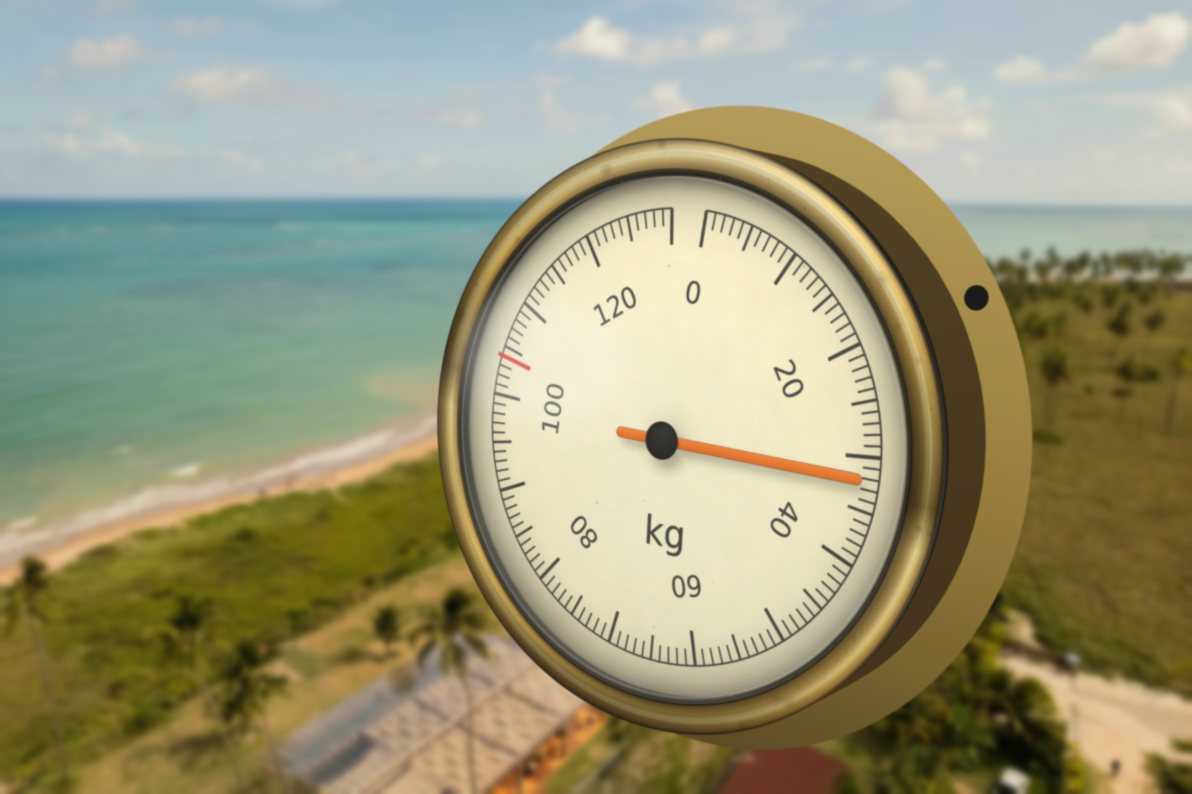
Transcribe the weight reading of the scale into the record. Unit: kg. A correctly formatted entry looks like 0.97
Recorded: 32
